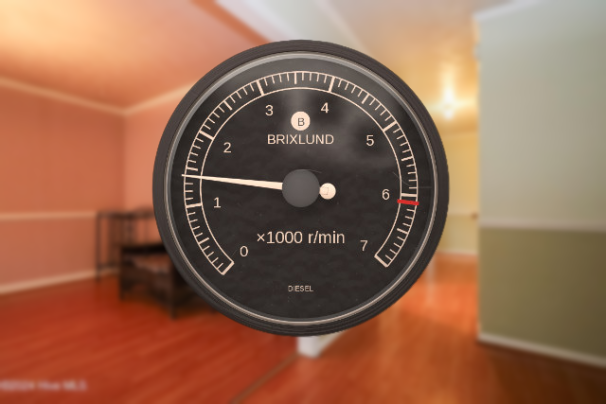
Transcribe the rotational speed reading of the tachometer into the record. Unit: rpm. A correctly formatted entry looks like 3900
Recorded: 1400
